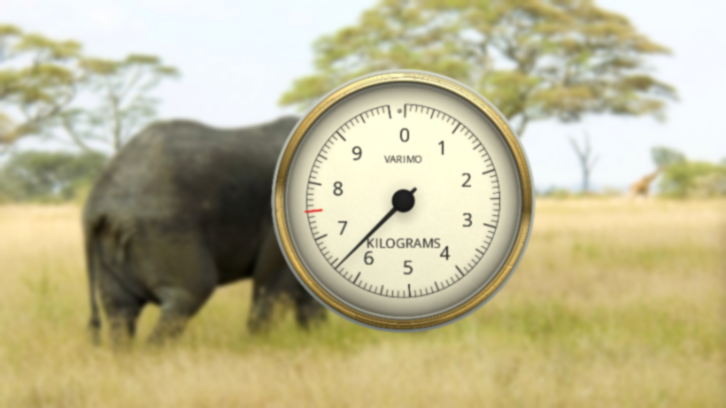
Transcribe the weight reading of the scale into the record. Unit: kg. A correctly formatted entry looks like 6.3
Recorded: 6.4
